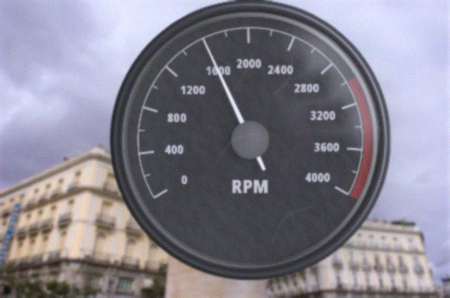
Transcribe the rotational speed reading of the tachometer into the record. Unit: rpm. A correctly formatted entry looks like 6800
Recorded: 1600
